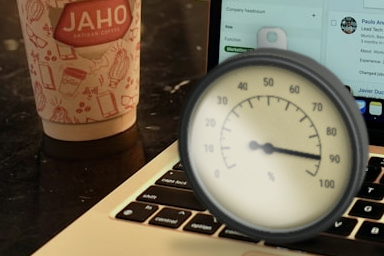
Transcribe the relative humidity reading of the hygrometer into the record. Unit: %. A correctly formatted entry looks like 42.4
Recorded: 90
